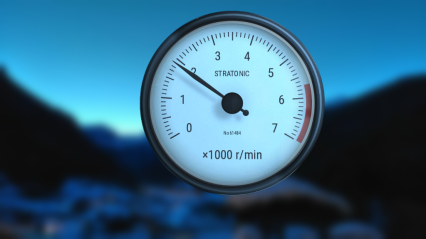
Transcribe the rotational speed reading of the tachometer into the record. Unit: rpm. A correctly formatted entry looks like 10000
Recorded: 1900
